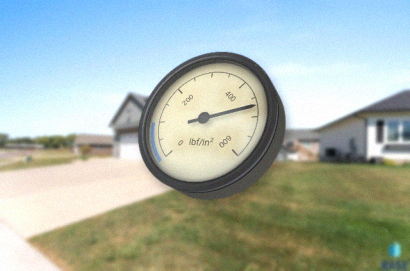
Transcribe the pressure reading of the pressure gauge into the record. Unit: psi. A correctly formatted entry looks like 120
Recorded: 475
